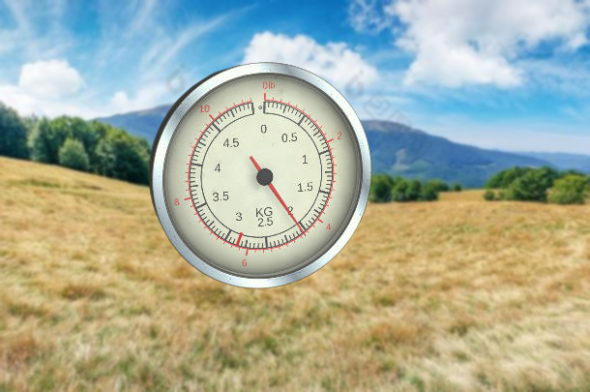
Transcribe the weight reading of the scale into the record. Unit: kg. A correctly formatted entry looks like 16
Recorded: 2.05
